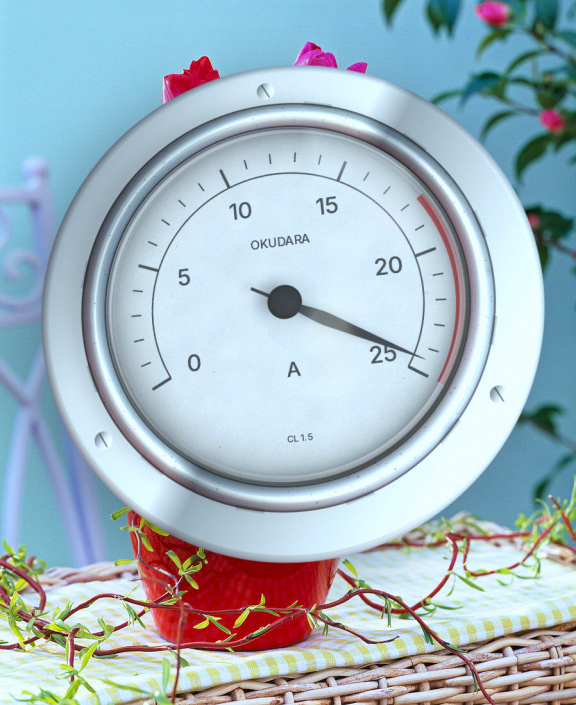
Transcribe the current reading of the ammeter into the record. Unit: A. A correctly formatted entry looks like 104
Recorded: 24.5
